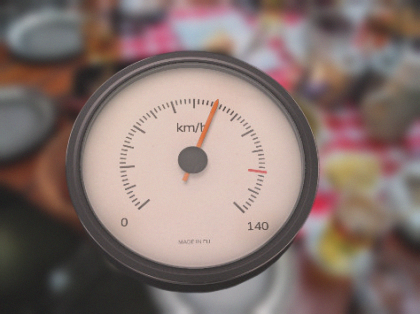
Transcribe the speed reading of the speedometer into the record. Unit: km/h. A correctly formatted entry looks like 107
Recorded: 80
